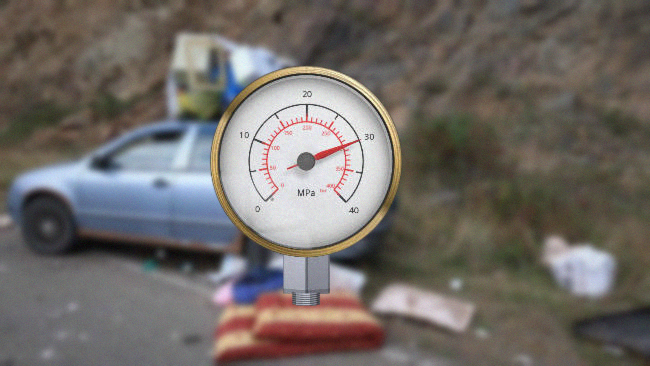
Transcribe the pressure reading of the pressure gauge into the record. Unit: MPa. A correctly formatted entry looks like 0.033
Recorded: 30
